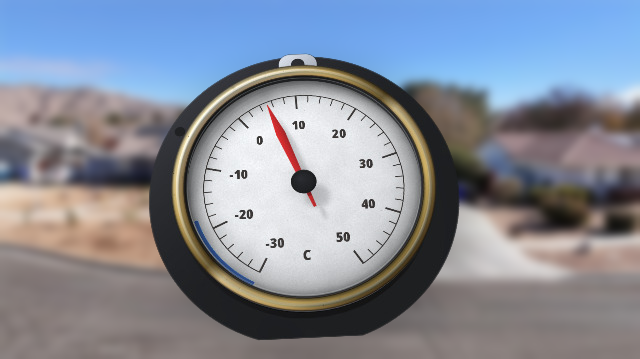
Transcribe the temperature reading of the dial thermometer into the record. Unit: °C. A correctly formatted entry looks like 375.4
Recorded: 5
